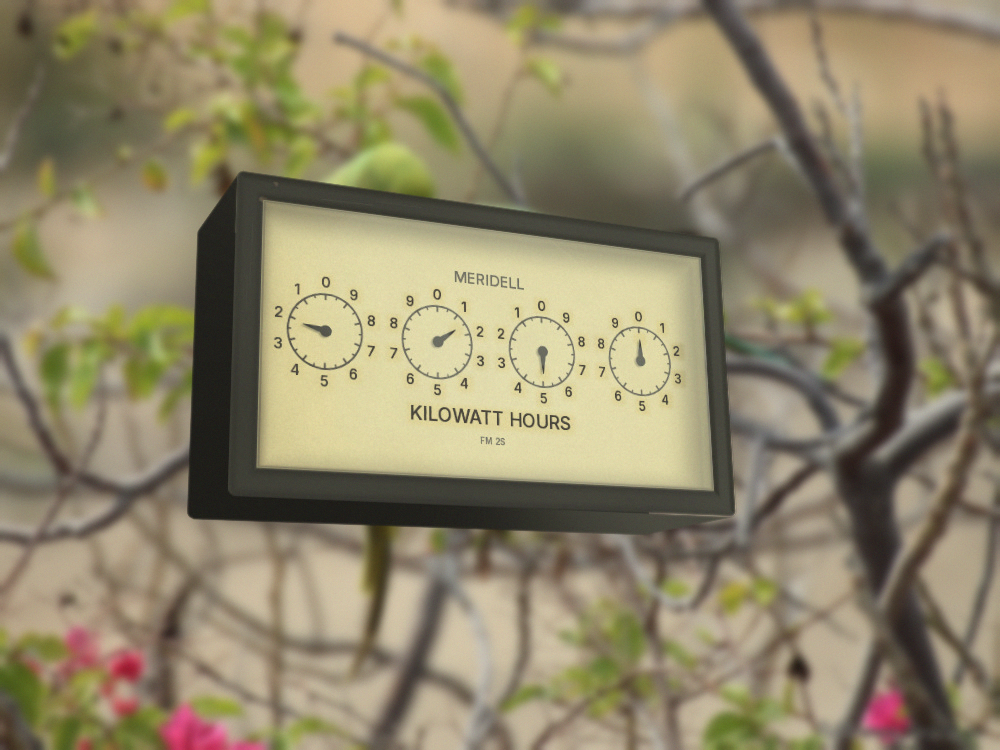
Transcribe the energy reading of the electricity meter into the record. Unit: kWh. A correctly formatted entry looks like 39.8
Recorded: 2150
